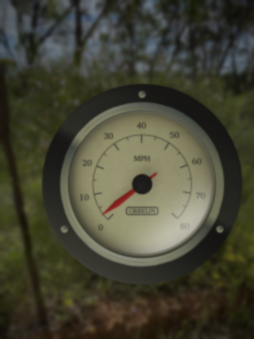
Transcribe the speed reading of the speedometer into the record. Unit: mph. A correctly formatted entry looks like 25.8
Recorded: 2.5
